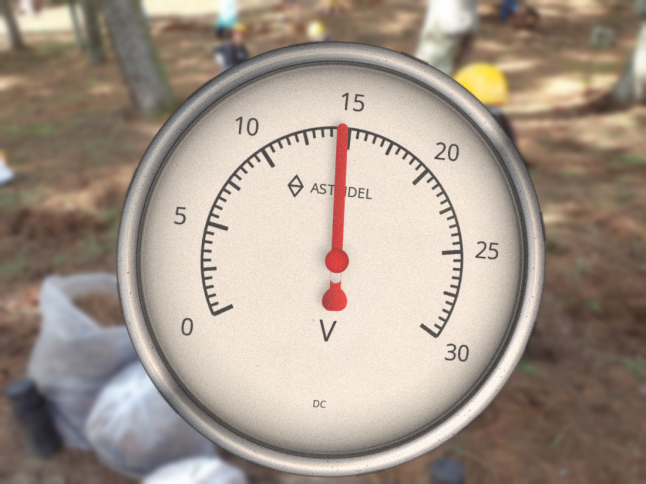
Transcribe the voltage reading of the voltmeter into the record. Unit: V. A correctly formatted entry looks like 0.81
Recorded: 14.5
